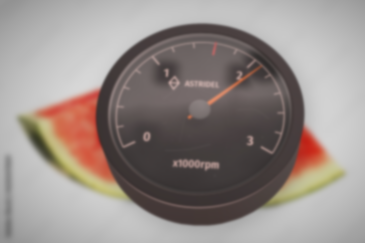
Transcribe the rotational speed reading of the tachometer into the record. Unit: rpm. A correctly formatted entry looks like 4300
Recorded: 2100
